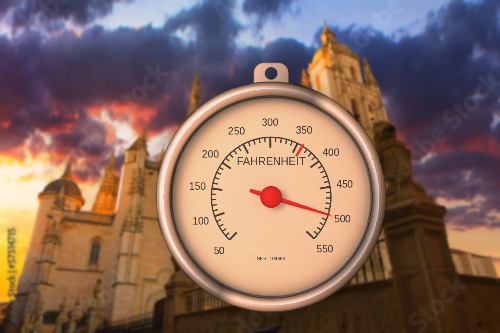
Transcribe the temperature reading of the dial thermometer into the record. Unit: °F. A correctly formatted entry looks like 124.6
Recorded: 500
